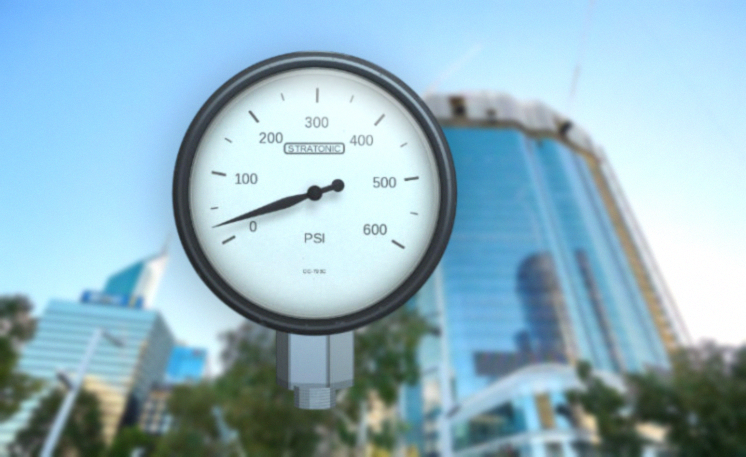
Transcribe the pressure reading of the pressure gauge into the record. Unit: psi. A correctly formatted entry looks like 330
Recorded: 25
